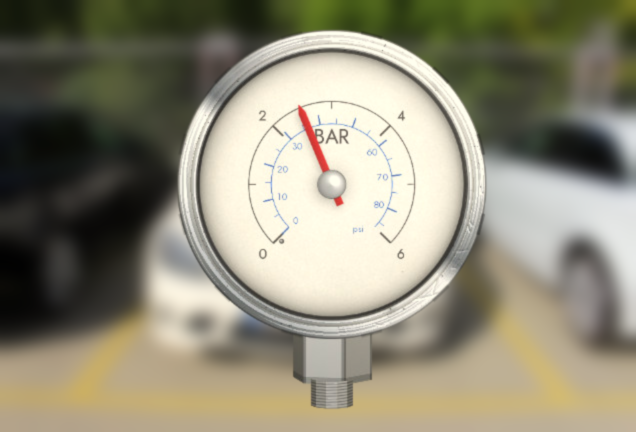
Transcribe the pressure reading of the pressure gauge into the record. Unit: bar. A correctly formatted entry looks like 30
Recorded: 2.5
